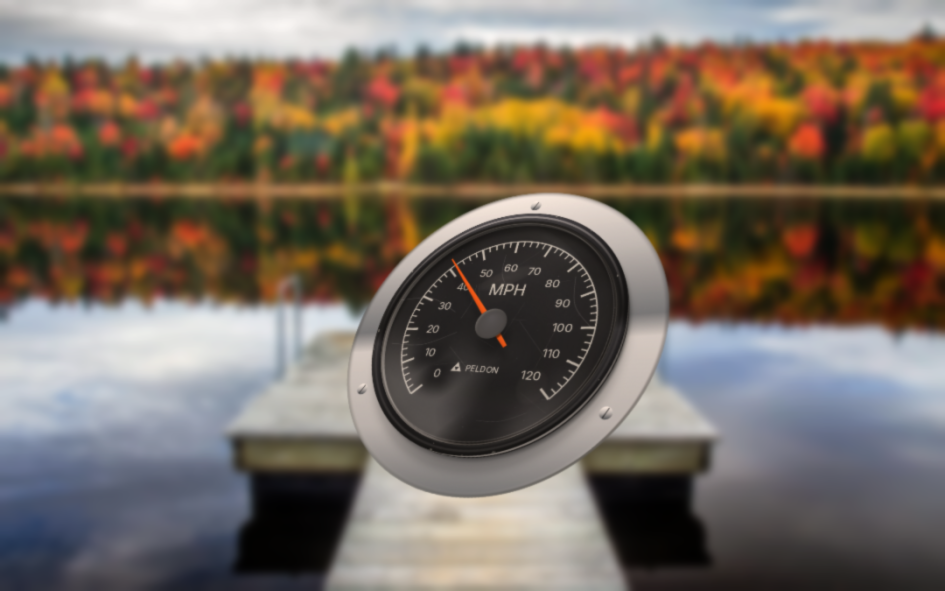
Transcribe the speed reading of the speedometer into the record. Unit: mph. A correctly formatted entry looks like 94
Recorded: 42
